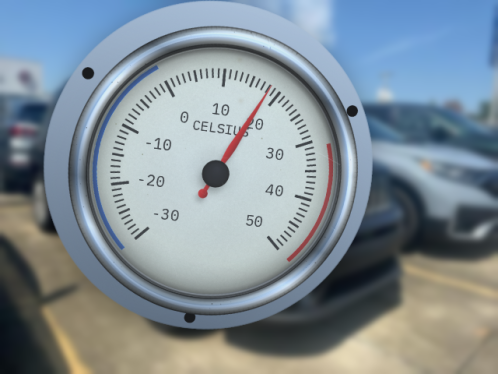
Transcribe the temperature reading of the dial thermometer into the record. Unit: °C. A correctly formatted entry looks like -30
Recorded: 18
